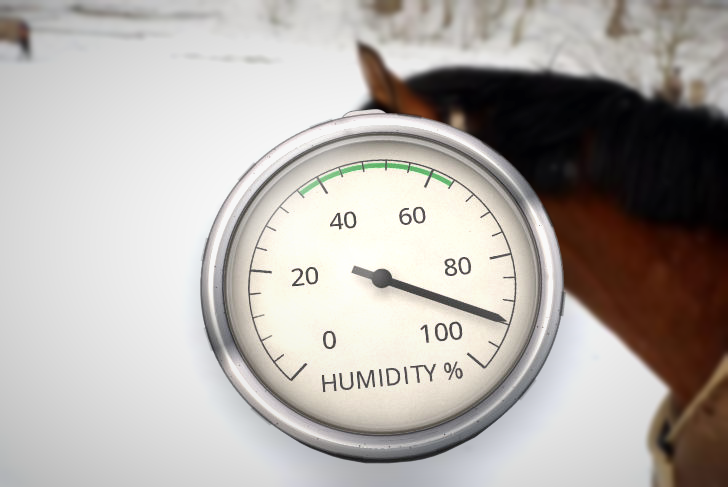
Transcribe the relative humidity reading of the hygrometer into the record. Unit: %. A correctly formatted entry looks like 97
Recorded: 92
